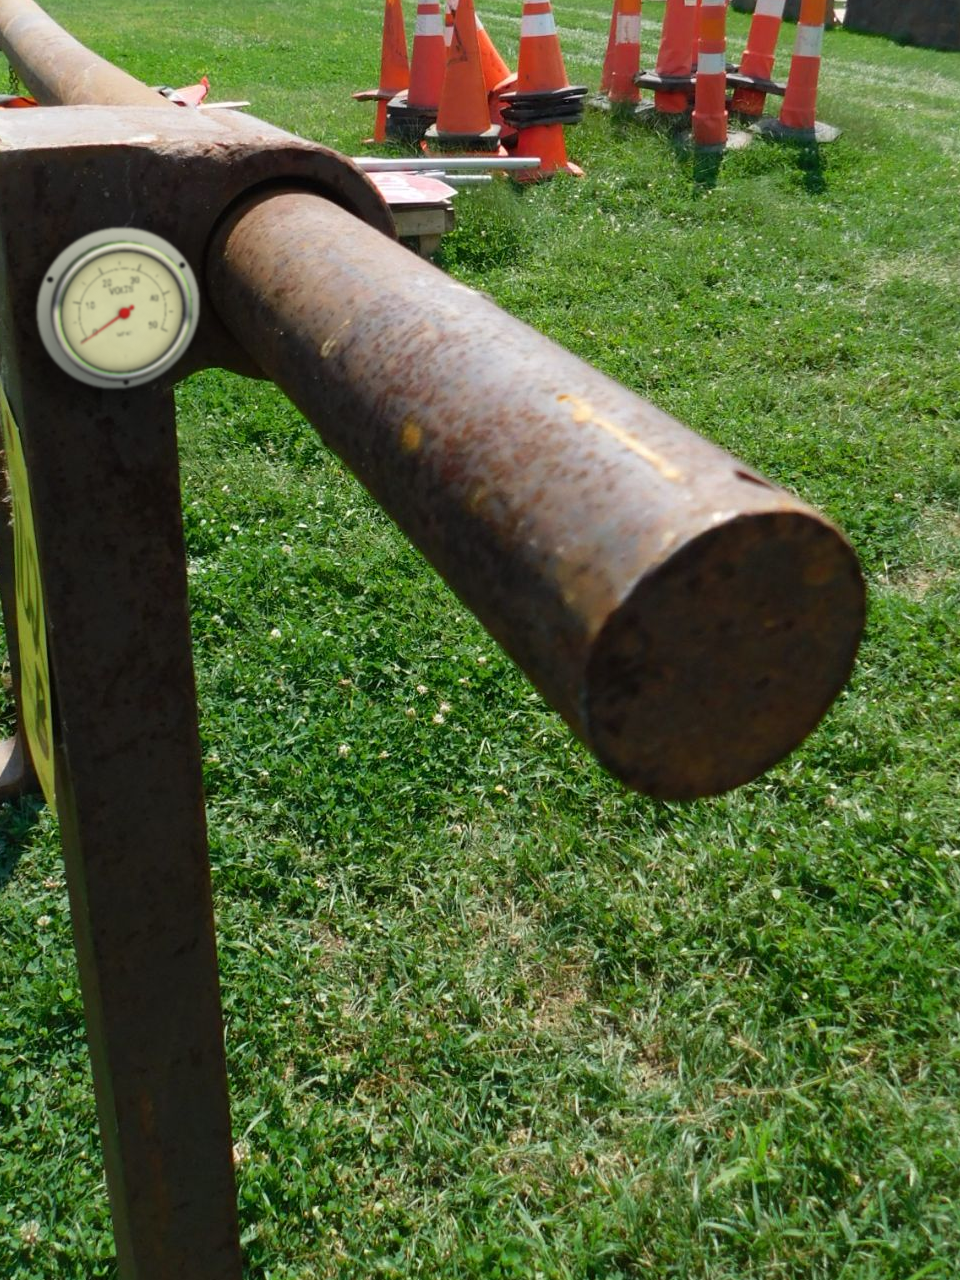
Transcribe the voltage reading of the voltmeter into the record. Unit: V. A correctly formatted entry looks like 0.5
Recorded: 0
